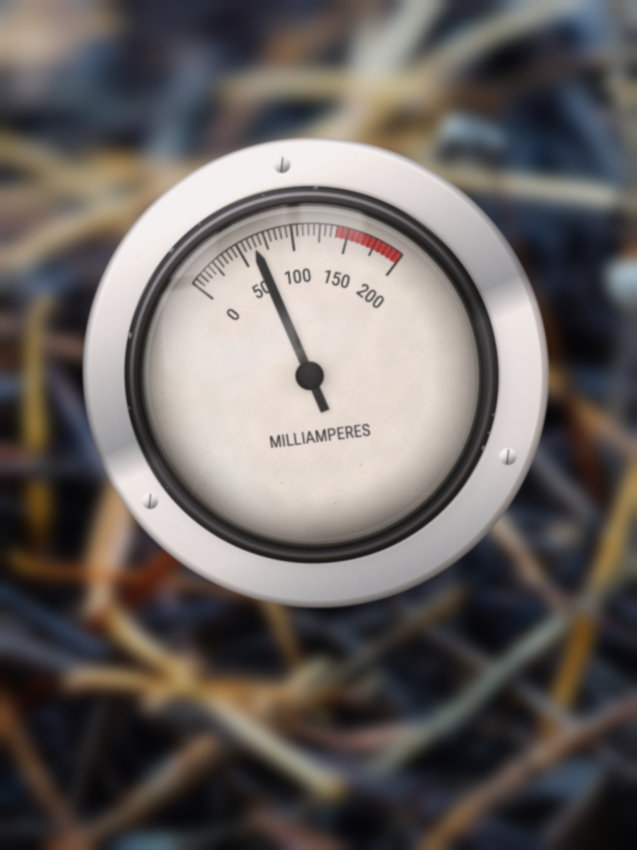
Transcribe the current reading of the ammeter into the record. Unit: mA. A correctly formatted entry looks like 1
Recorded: 65
